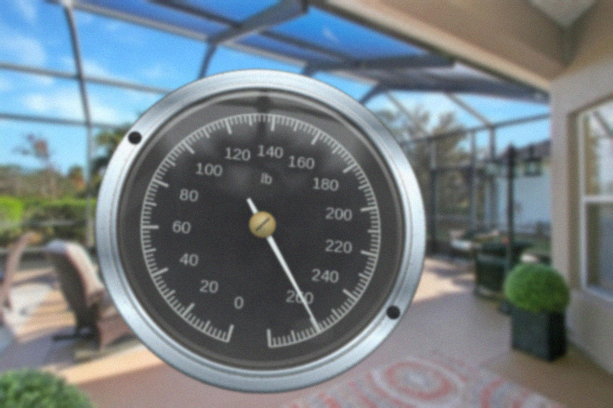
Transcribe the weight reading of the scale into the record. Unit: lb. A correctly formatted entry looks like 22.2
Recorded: 260
